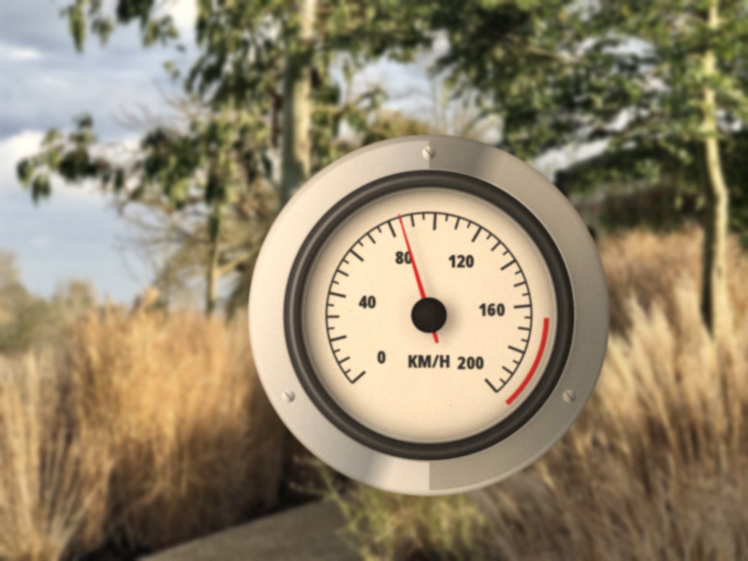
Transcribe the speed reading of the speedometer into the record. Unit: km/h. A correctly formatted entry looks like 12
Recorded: 85
